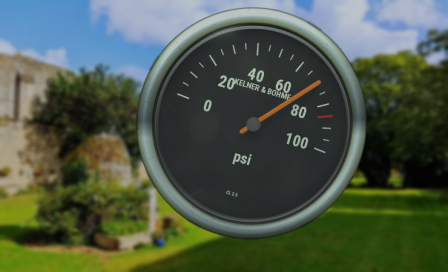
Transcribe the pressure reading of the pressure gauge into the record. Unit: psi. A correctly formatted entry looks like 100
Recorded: 70
